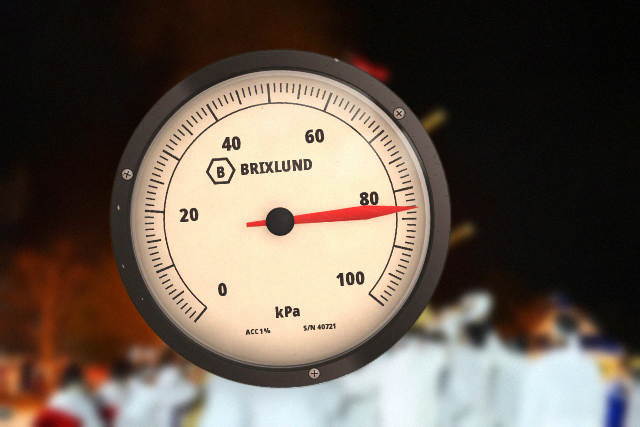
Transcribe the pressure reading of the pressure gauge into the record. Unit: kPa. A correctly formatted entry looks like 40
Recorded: 83
